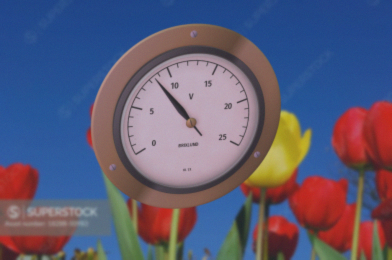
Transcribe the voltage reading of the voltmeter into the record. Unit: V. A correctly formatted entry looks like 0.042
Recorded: 8.5
